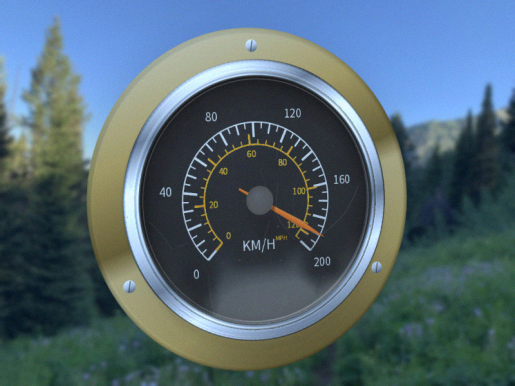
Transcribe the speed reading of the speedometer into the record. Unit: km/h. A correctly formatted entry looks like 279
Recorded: 190
